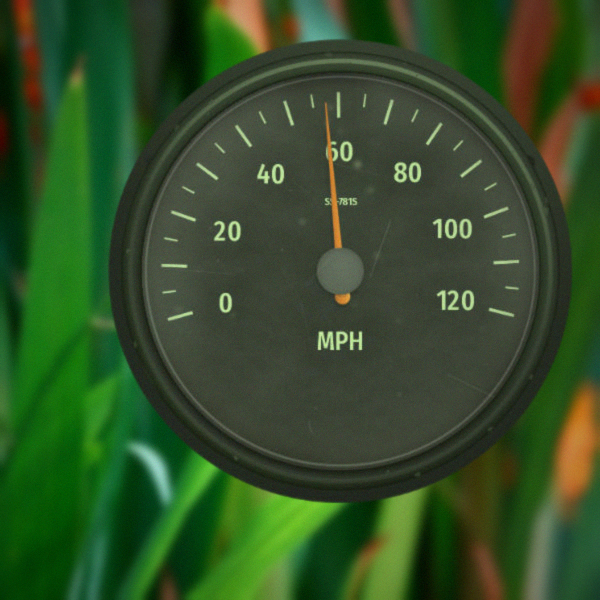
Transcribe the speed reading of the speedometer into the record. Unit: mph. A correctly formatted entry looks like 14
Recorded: 57.5
